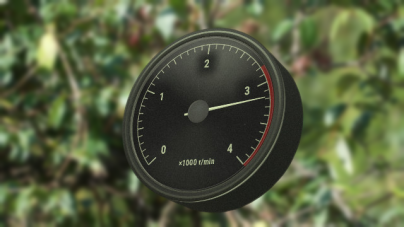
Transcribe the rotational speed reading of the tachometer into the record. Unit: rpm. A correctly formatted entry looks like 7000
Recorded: 3200
